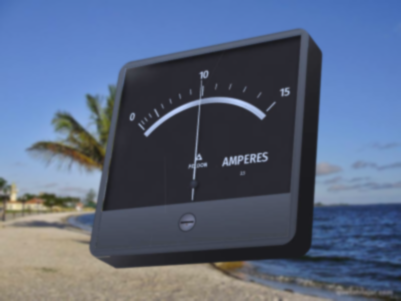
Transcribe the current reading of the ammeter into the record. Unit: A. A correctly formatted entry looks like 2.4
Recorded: 10
